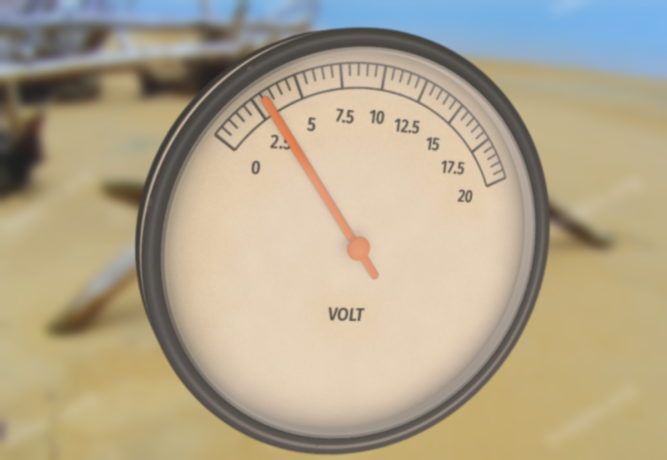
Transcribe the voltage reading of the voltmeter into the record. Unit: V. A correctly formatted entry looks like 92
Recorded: 3
